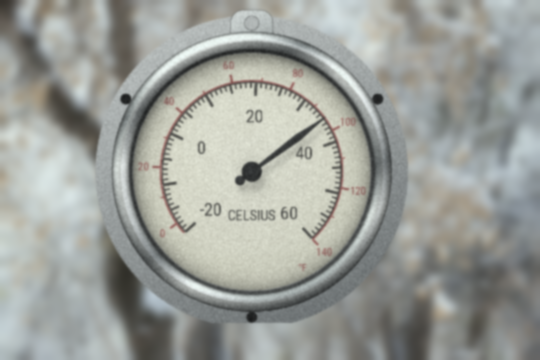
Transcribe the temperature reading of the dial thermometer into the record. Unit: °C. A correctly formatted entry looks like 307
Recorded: 35
